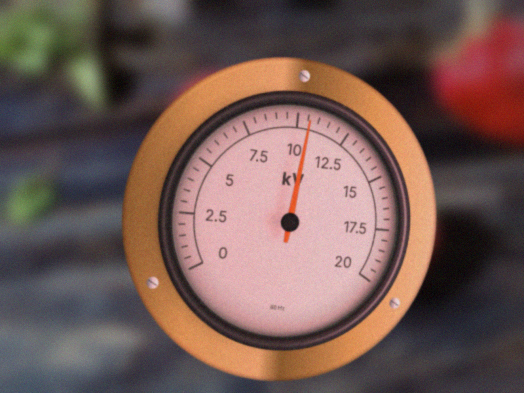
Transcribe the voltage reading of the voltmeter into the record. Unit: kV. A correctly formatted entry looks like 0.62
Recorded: 10.5
